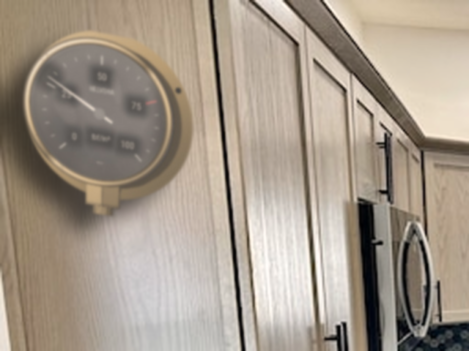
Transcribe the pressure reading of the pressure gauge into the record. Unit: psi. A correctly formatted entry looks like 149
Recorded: 27.5
